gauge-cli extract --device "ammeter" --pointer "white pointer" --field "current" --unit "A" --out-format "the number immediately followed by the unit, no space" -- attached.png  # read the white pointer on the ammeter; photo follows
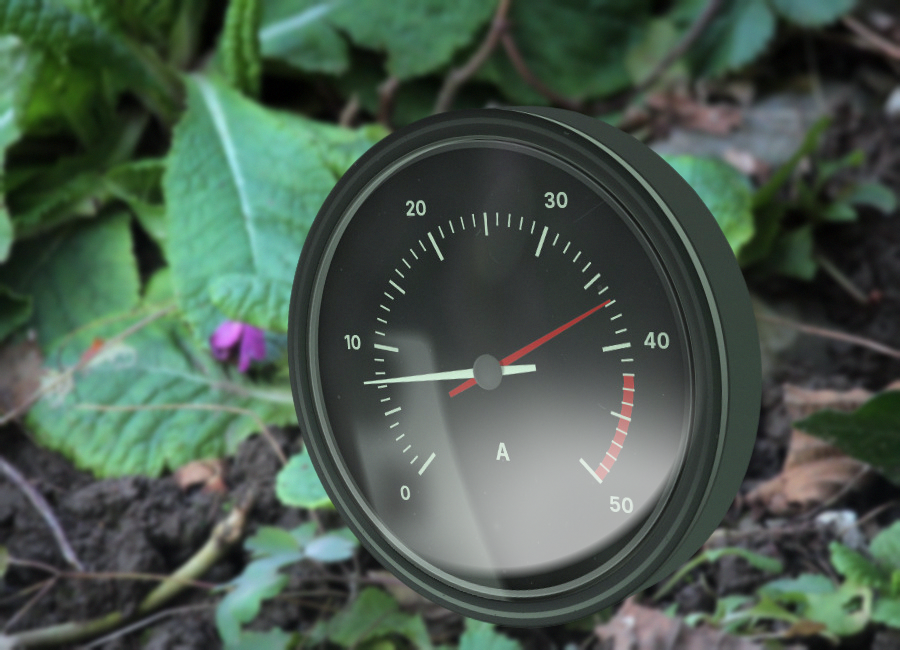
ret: 7.5A
